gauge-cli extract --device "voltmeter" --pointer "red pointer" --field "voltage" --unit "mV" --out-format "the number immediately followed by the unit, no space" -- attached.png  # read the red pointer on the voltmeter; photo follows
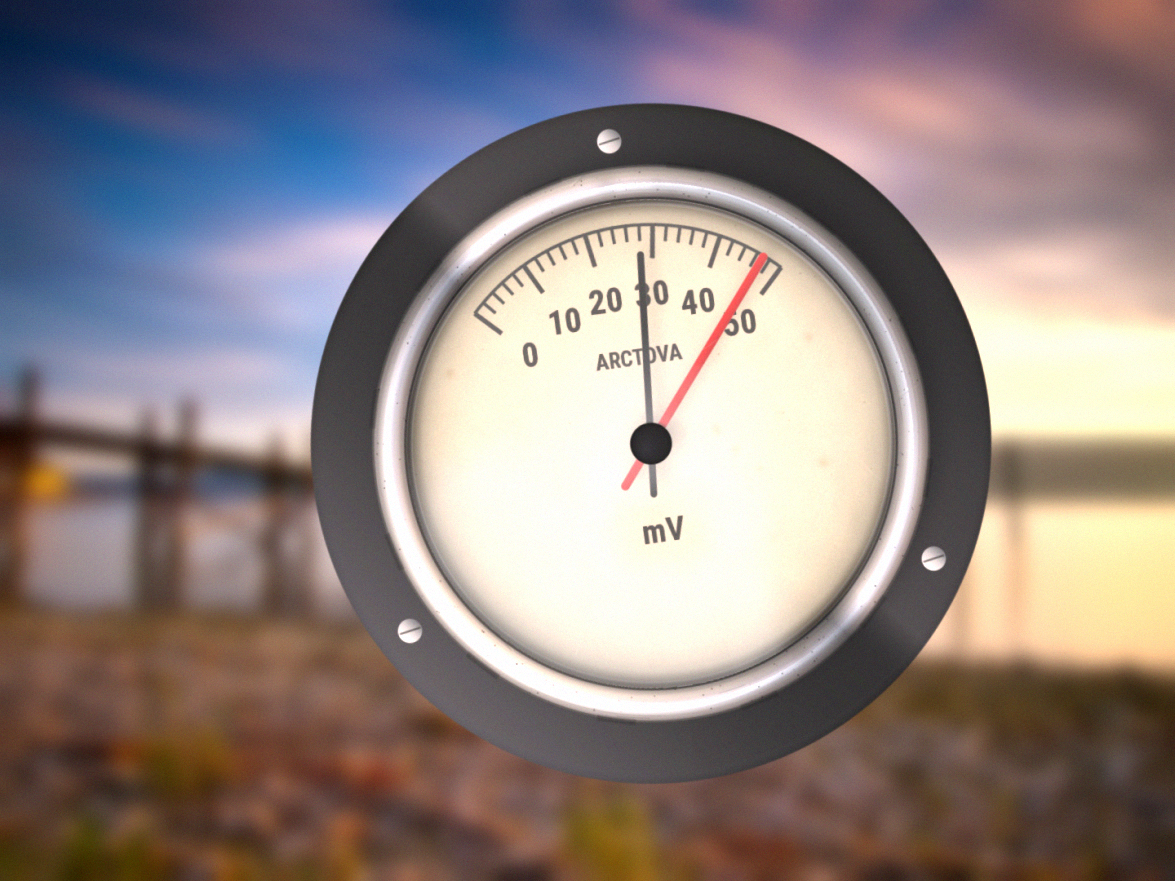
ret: 47mV
